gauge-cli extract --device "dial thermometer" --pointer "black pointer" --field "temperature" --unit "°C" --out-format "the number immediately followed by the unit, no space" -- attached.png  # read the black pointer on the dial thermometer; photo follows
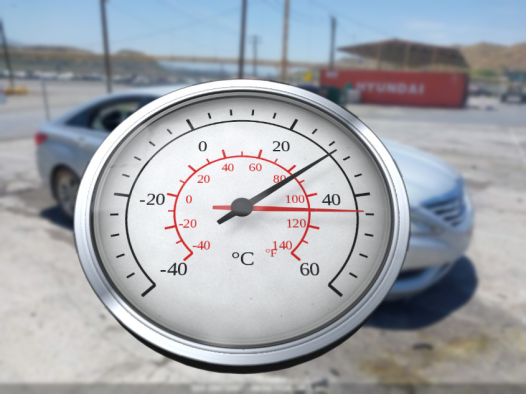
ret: 30°C
